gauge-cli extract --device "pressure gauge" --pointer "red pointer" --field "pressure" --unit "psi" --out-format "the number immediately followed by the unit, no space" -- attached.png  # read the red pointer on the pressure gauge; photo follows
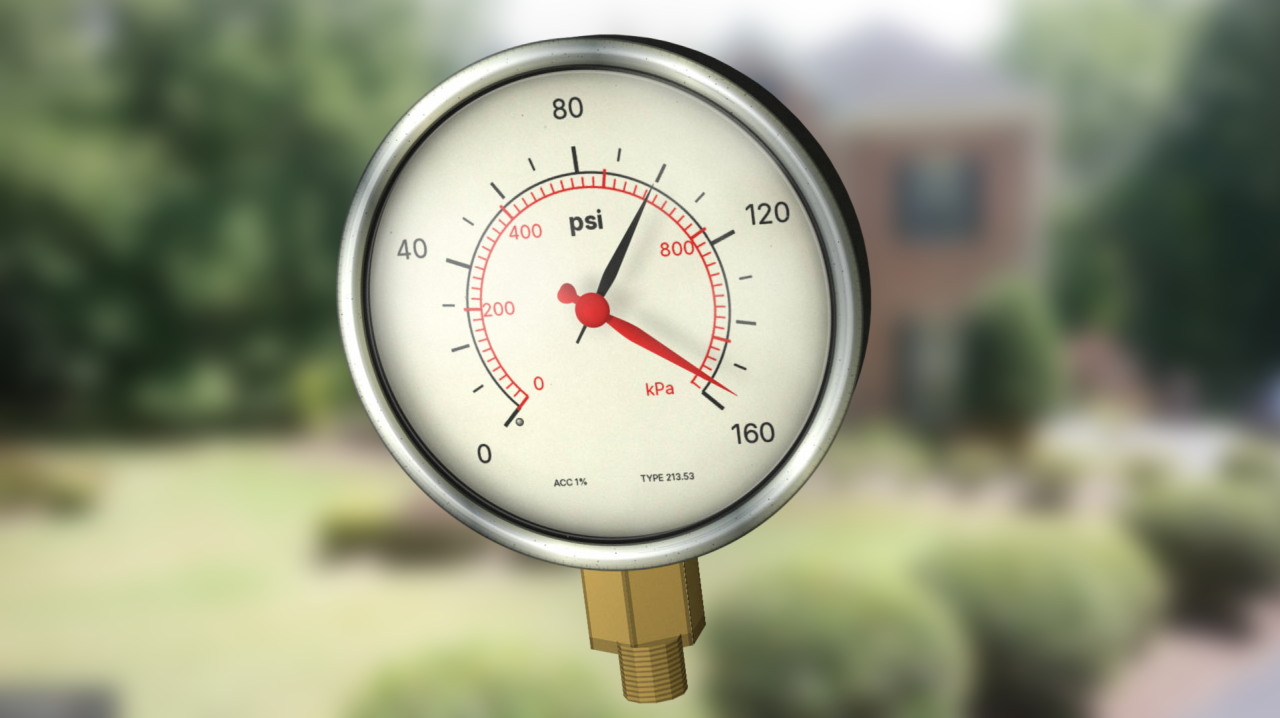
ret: 155psi
